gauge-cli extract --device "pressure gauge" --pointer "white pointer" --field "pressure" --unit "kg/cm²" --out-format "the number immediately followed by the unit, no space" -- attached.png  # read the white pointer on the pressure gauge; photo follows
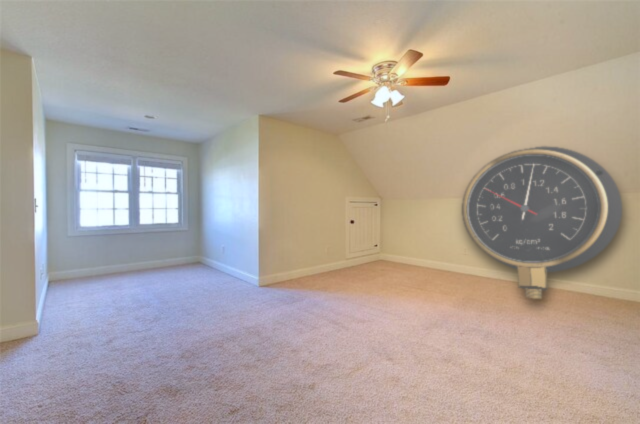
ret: 1.1kg/cm²
